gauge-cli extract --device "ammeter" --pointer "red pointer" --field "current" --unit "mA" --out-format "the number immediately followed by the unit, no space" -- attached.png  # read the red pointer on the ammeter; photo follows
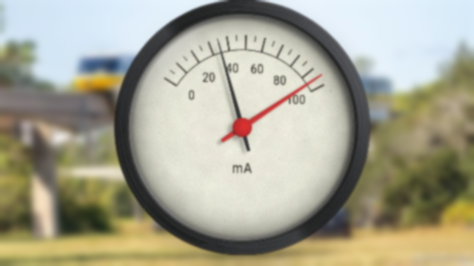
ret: 95mA
